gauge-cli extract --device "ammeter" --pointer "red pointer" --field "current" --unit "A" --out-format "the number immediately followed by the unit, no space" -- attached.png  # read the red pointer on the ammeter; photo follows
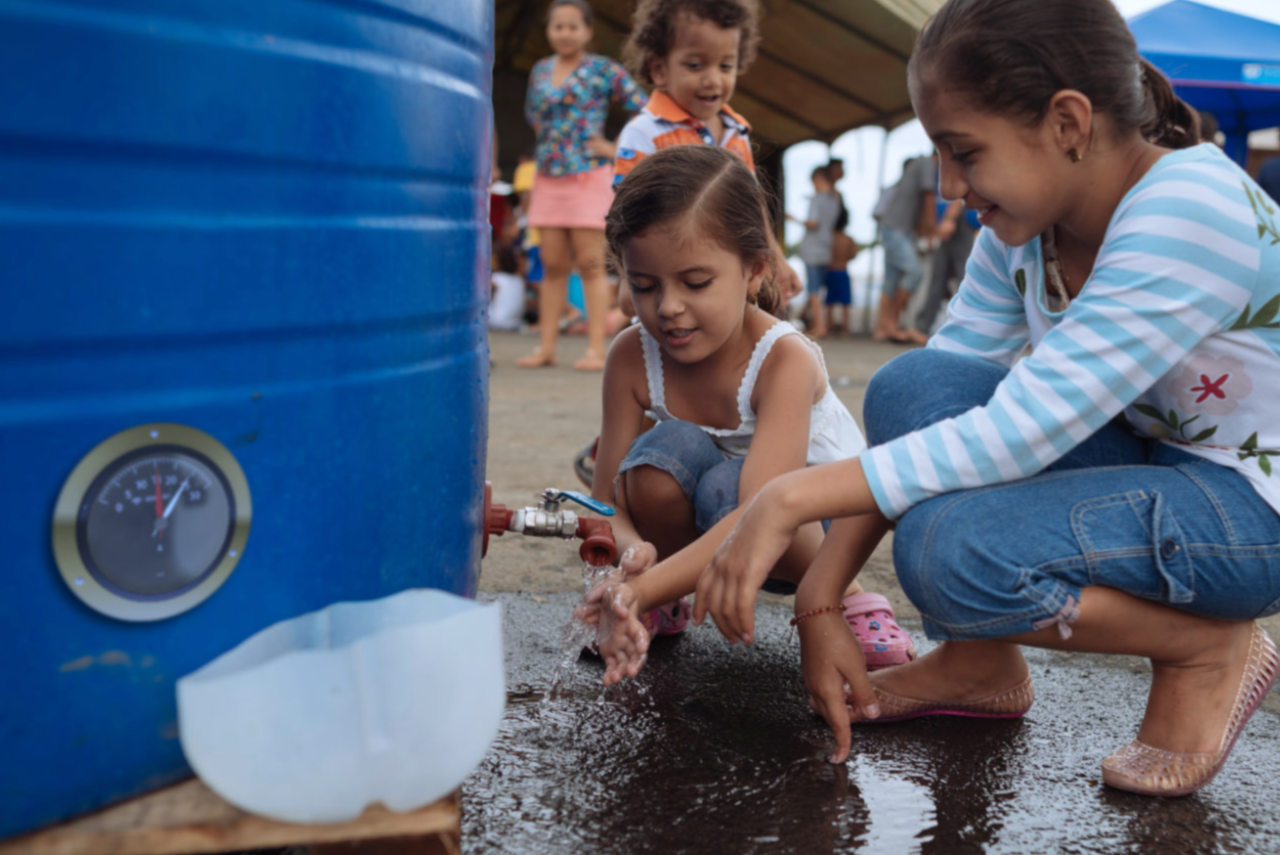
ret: 15A
